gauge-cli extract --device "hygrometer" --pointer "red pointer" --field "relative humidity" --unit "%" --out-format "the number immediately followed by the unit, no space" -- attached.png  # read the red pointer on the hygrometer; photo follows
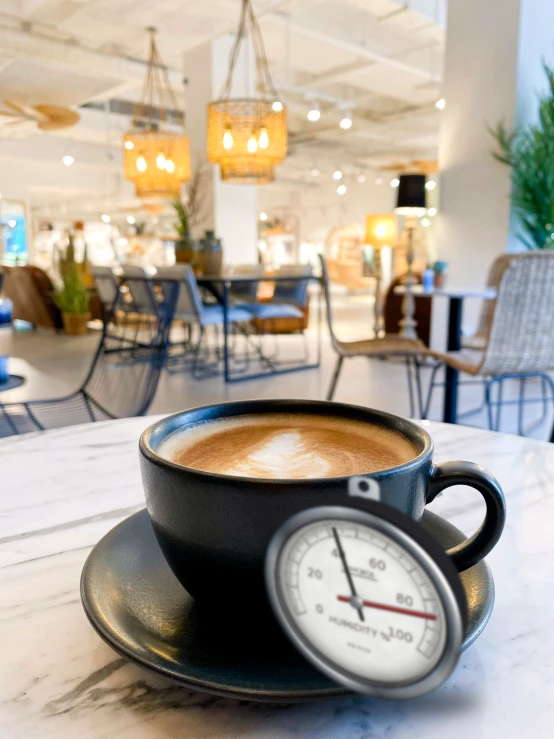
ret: 85%
